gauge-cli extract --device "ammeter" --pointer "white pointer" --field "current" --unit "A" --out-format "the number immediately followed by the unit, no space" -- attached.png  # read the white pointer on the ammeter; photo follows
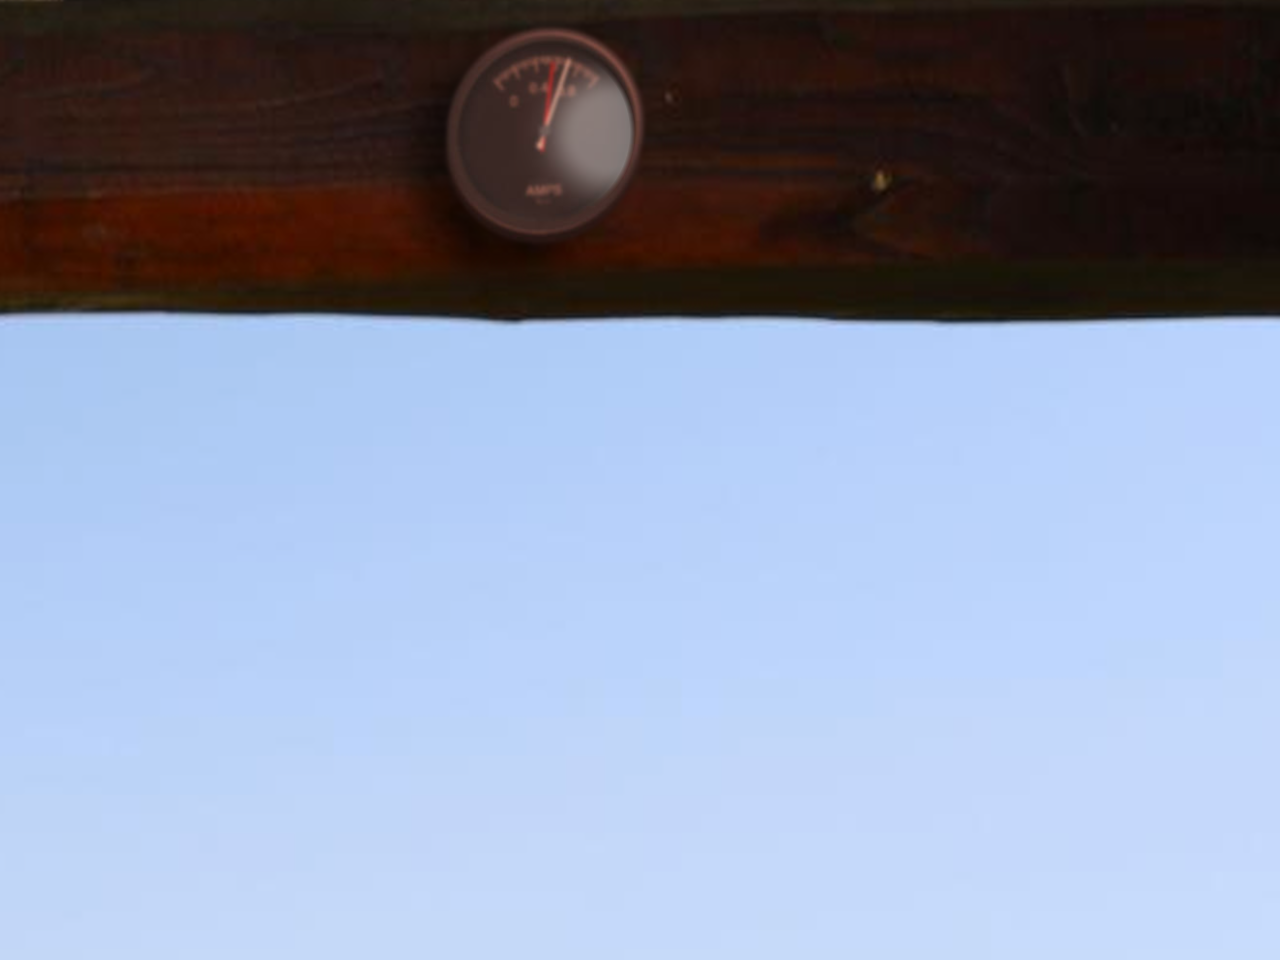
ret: 0.7A
